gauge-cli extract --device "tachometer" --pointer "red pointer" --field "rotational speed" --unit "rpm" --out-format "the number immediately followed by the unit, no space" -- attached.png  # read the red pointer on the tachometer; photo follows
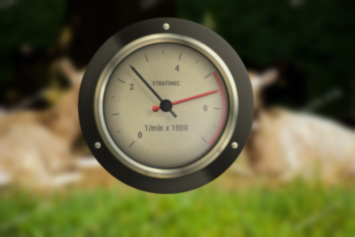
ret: 5500rpm
